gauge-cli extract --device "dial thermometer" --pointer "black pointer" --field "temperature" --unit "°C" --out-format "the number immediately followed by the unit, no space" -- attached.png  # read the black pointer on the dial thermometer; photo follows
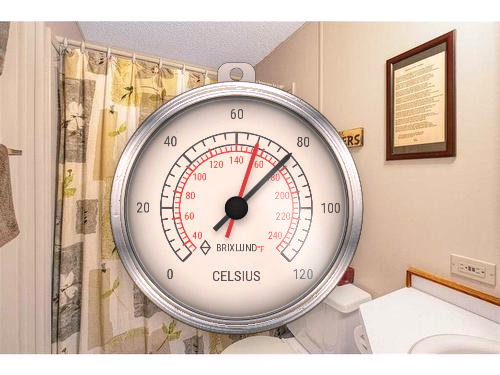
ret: 80°C
